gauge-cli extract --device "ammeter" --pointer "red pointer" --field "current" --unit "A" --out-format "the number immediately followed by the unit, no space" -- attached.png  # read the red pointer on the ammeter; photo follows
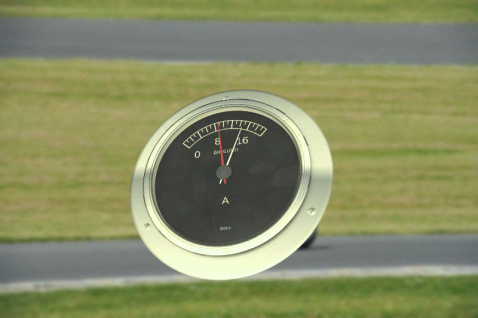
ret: 9A
